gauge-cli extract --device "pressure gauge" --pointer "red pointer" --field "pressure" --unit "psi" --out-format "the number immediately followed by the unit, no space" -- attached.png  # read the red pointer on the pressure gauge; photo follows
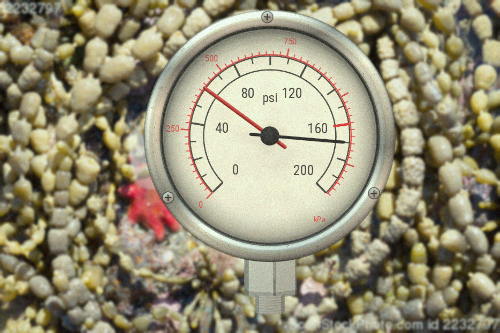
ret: 60psi
